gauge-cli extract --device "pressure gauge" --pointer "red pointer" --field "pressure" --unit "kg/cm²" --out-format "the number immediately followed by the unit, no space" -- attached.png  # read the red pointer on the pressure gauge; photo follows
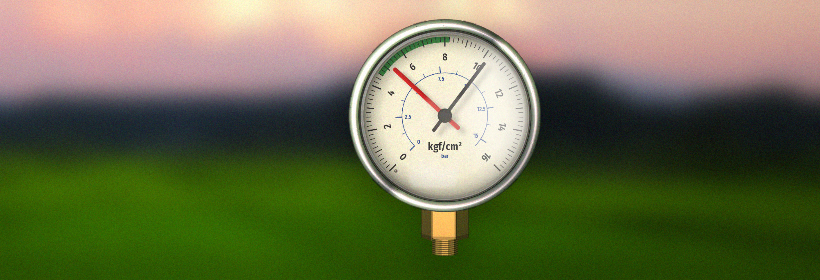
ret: 5.2kg/cm²
